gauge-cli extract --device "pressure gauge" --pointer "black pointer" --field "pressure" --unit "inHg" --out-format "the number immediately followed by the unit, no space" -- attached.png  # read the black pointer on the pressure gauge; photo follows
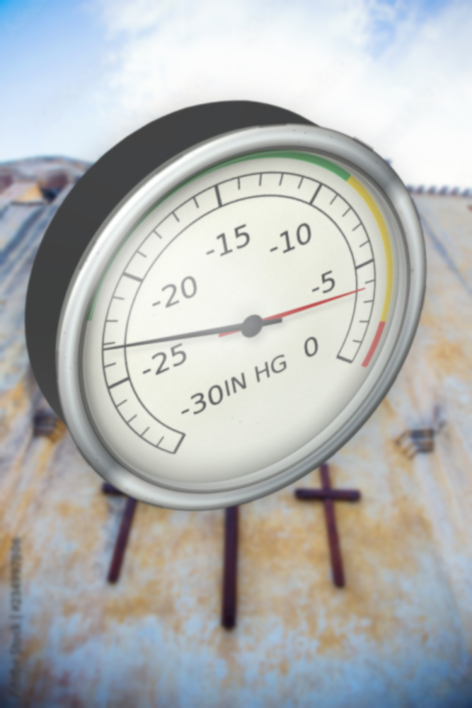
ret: -23inHg
